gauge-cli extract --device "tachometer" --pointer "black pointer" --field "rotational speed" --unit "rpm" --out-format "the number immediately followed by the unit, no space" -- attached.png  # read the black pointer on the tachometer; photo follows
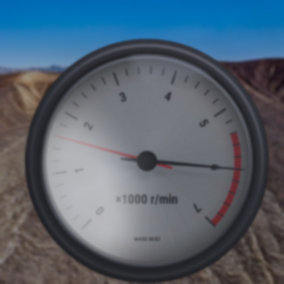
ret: 6000rpm
